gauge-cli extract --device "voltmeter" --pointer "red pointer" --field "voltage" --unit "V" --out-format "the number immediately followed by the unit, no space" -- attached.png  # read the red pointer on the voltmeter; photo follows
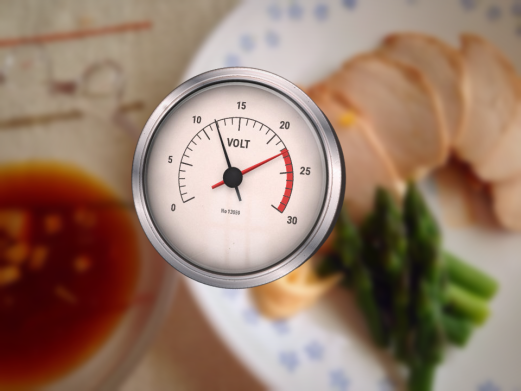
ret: 22.5V
